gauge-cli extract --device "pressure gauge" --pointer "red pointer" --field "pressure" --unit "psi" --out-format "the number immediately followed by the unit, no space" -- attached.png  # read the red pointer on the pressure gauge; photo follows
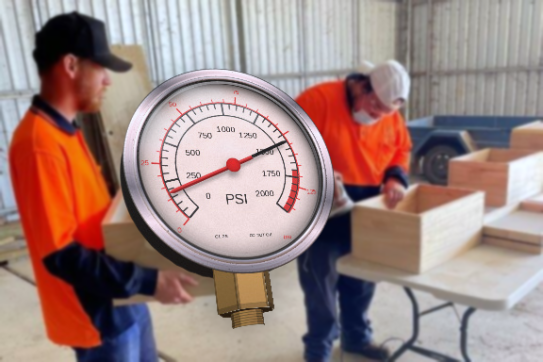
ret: 175psi
